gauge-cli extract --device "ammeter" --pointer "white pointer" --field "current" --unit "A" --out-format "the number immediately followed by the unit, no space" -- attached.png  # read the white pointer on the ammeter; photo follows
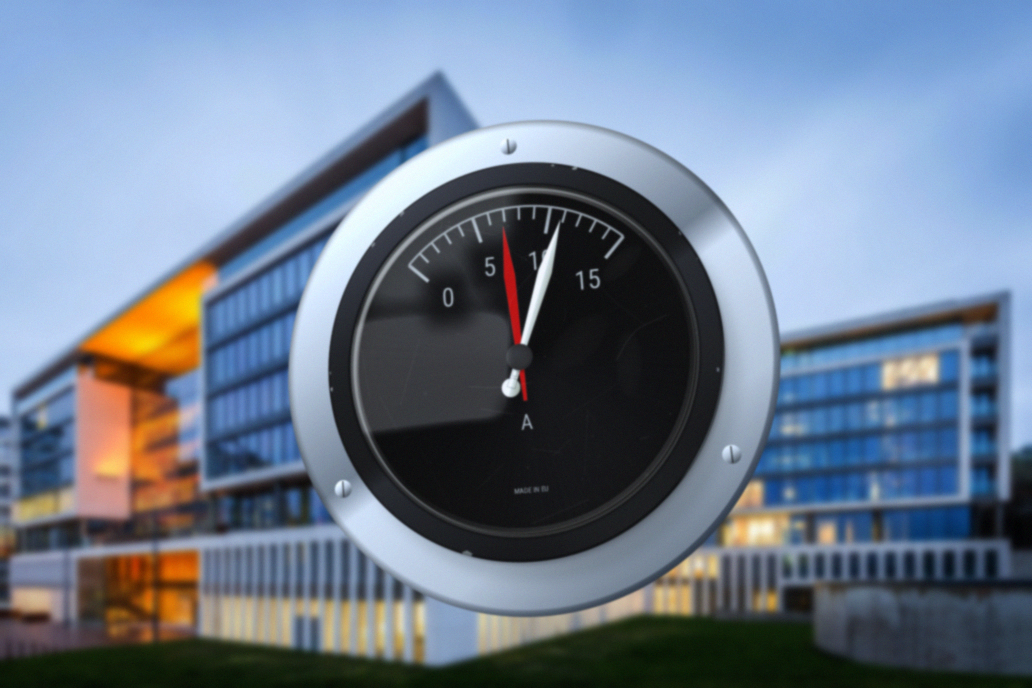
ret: 11A
